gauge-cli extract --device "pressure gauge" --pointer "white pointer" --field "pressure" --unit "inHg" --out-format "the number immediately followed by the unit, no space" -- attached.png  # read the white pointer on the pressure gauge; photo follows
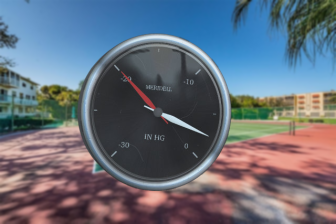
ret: -2.5inHg
